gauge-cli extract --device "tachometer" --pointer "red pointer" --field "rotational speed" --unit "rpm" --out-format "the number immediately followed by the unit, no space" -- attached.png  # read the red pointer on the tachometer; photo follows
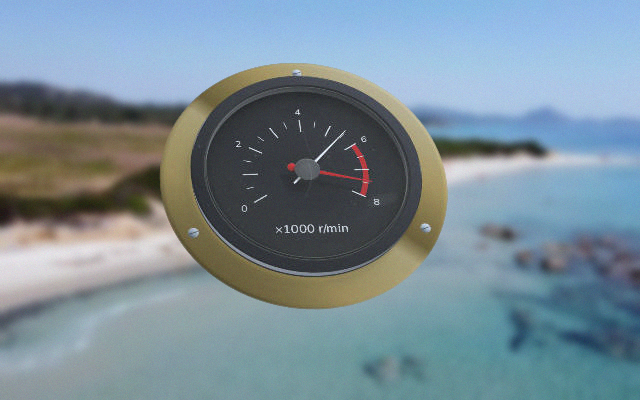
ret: 7500rpm
